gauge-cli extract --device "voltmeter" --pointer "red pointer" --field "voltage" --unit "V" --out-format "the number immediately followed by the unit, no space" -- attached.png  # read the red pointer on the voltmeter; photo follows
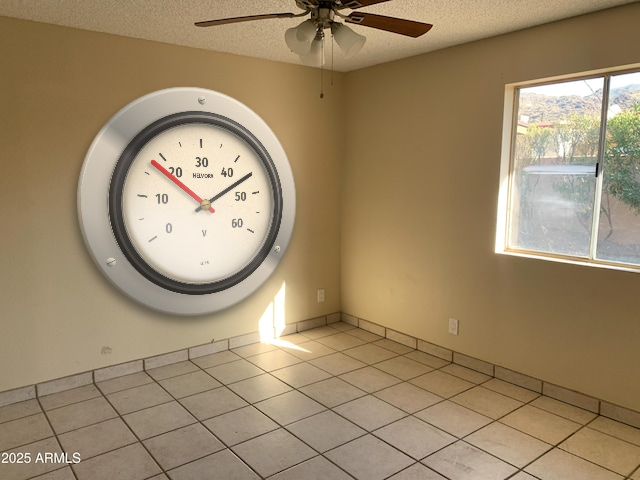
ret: 17.5V
